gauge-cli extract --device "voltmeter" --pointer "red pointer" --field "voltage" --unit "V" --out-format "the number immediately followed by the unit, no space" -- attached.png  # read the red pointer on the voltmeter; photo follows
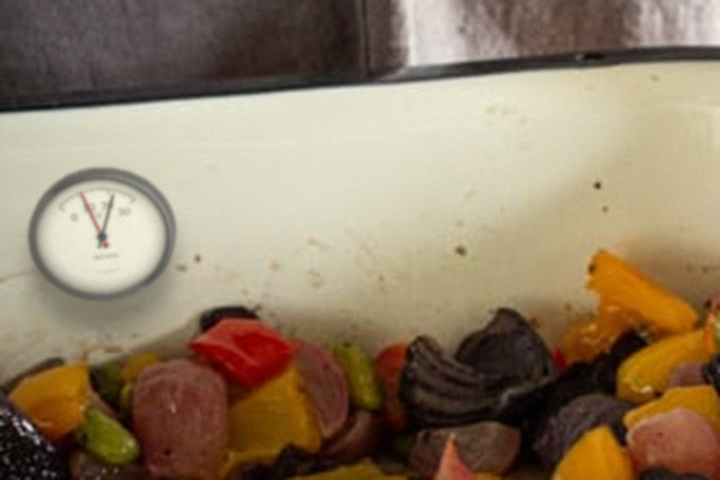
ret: 10V
